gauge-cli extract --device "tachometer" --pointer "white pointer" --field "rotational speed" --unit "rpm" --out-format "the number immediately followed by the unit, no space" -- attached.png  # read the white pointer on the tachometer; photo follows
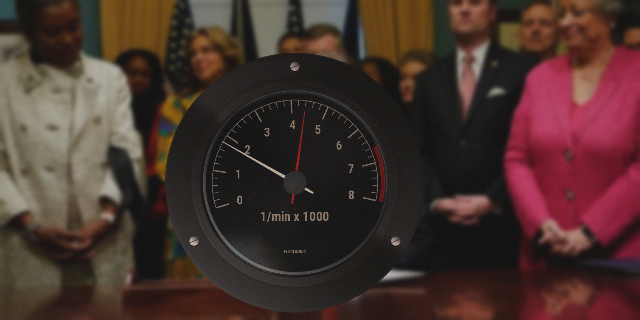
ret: 1800rpm
